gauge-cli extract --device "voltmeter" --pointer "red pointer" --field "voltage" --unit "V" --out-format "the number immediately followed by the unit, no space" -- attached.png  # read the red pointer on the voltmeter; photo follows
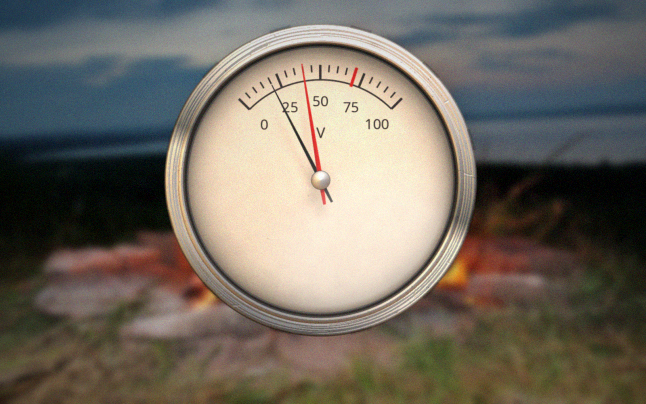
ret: 40V
